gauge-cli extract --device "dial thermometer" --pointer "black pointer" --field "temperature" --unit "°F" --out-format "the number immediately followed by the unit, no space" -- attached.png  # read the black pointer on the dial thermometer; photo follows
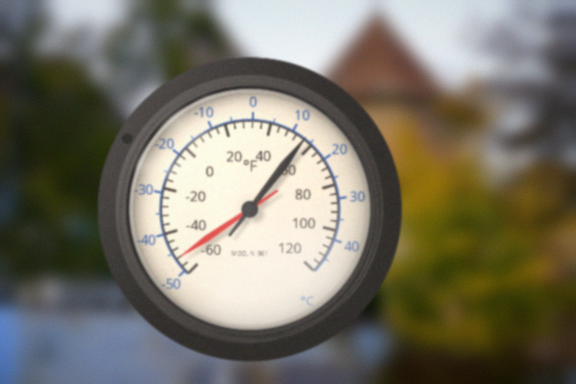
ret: 56°F
